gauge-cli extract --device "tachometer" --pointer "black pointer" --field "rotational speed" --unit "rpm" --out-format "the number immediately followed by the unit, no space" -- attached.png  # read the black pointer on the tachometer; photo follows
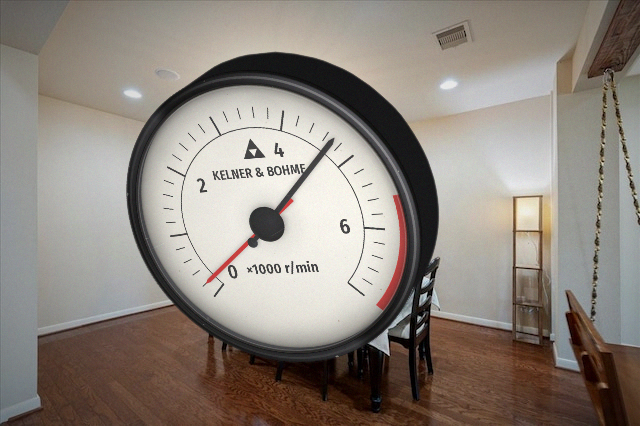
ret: 4700rpm
